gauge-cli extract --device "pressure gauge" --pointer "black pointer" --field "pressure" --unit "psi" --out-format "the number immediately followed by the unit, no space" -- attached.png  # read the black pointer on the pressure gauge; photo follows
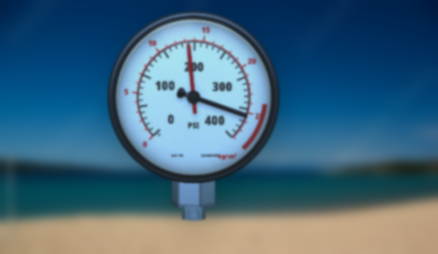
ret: 360psi
